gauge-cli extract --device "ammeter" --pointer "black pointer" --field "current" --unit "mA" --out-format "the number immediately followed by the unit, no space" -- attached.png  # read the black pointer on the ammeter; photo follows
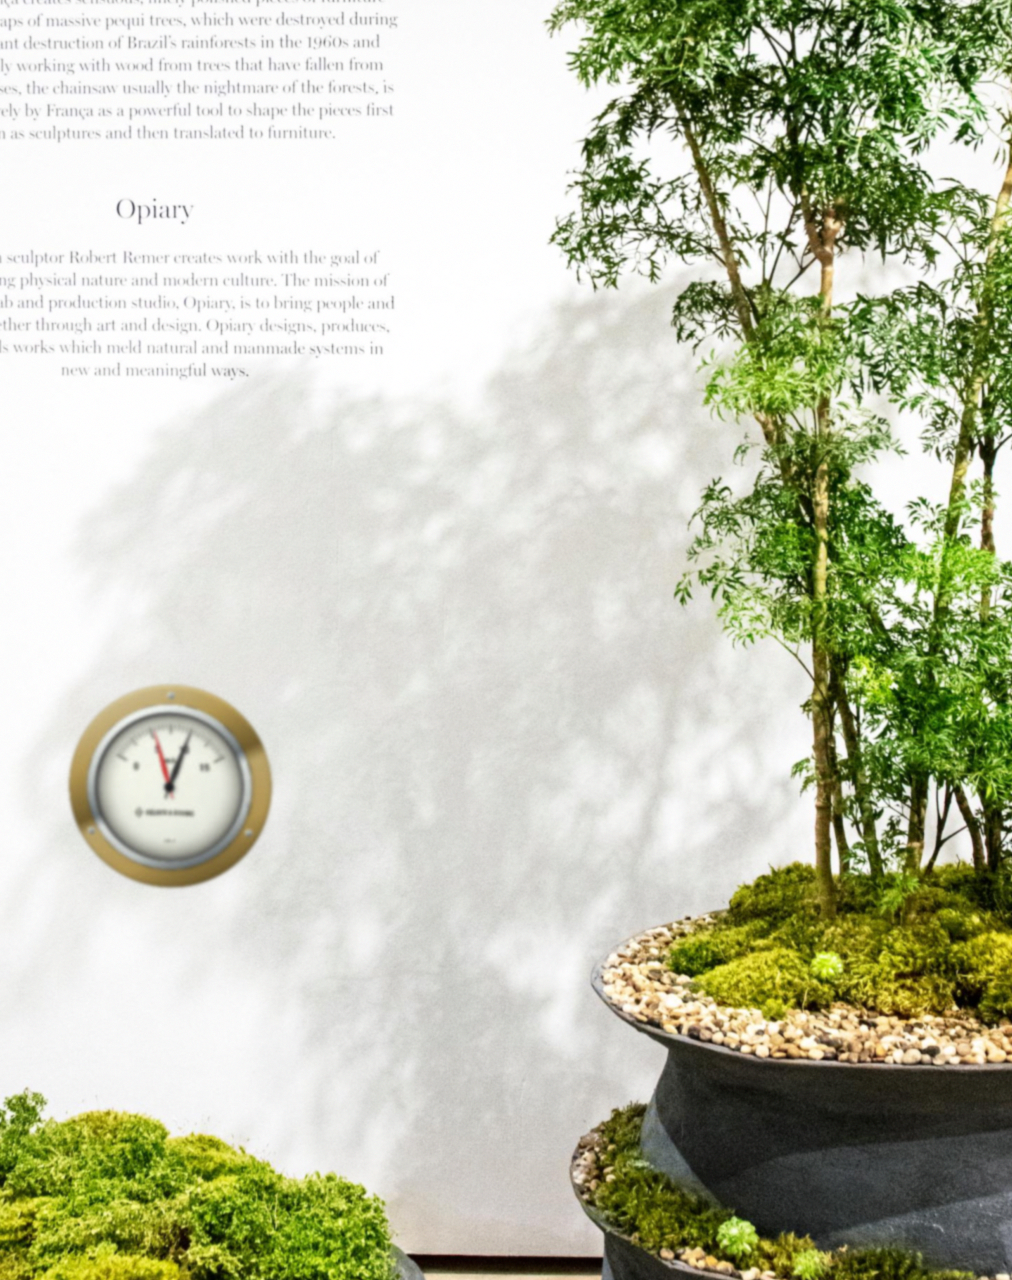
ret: 10mA
